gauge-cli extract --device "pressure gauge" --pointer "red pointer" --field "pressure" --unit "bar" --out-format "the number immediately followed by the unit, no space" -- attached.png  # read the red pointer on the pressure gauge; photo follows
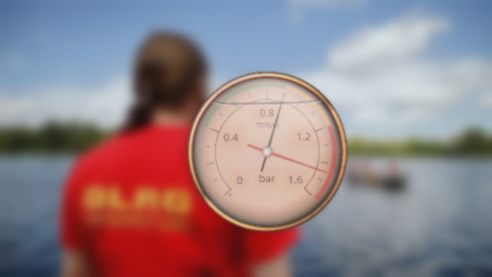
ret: 1.45bar
